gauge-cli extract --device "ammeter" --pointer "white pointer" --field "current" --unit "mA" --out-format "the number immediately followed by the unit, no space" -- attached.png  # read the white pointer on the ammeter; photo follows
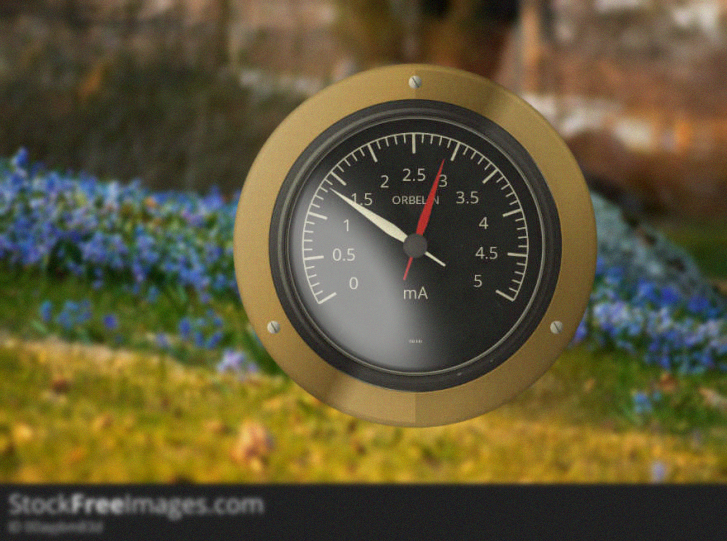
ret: 1.35mA
